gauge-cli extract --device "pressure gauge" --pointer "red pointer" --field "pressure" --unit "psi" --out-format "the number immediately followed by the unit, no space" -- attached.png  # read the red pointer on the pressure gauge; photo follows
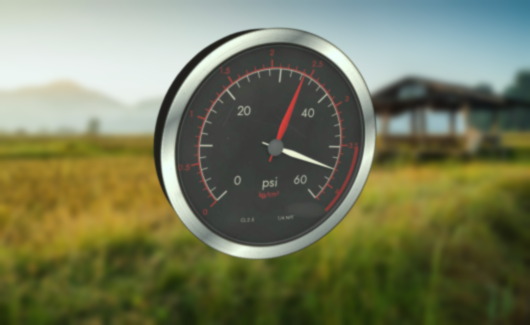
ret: 34psi
